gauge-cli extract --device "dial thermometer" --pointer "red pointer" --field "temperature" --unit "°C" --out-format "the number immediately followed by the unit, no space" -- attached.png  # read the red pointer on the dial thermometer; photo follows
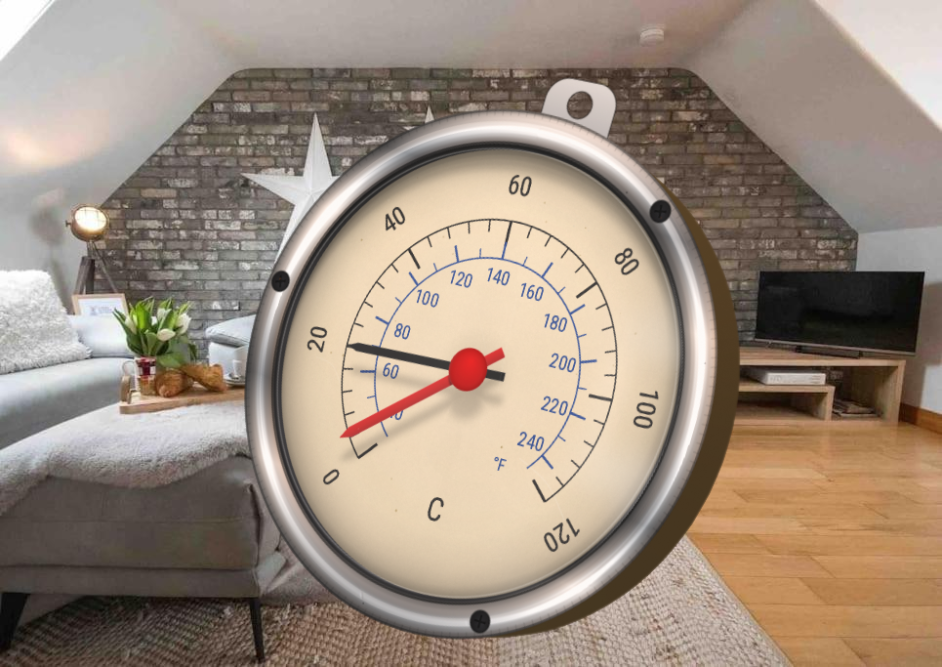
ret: 4°C
